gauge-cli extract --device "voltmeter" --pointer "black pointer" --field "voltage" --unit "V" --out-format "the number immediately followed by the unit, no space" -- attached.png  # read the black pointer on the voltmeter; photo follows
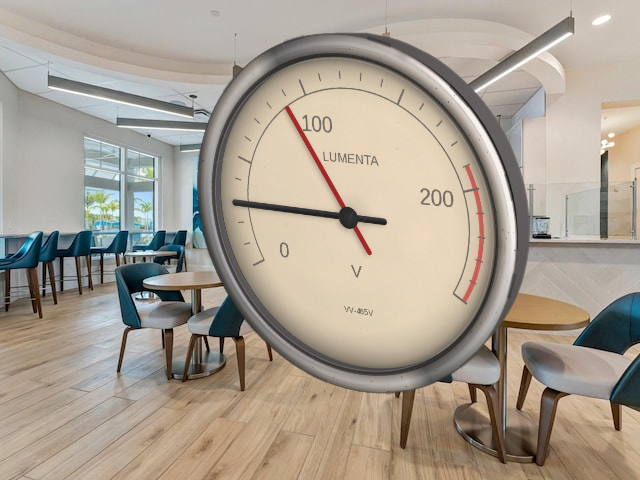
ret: 30V
